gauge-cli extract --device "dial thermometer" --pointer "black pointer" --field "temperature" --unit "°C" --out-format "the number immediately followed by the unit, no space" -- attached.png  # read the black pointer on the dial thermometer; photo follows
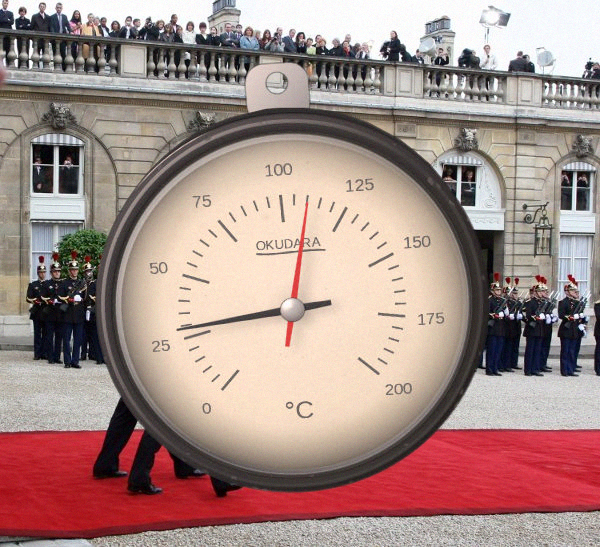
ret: 30°C
